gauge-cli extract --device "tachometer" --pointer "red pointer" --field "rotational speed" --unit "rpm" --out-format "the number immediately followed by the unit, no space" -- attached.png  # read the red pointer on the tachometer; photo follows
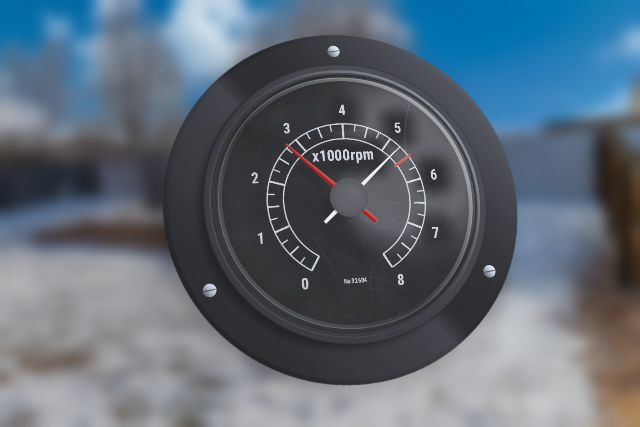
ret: 2750rpm
